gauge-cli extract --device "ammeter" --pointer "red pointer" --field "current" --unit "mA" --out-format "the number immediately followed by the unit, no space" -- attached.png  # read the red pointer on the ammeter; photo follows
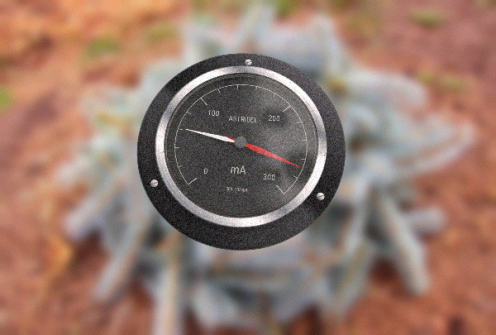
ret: 270mA
